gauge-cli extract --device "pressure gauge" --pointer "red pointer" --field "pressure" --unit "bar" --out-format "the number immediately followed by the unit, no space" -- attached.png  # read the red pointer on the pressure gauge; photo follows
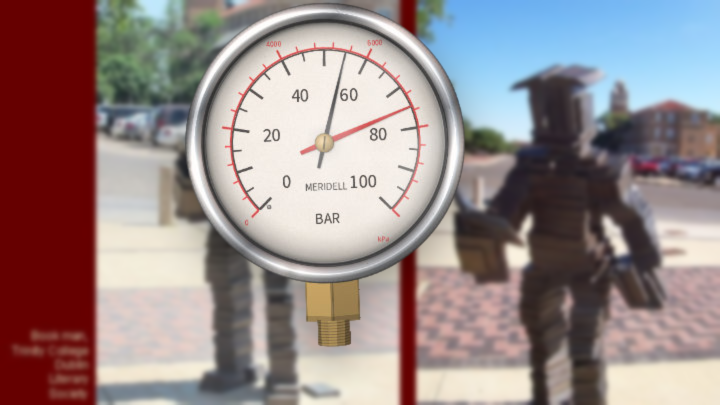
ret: 75bar
